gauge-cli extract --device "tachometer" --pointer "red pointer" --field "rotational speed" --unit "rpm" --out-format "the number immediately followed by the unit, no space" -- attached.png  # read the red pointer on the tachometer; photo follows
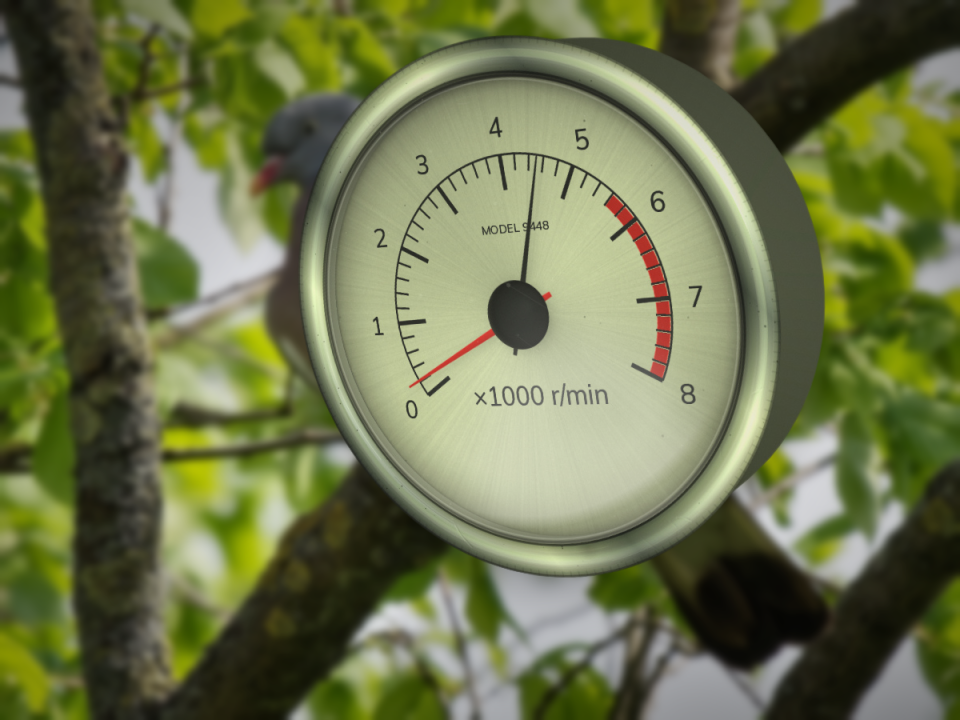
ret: 200rpm
